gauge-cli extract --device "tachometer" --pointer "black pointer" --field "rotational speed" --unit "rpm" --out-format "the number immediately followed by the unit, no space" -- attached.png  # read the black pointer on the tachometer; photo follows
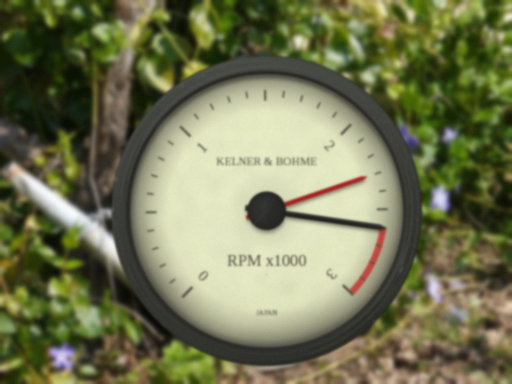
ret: 2600rpm
